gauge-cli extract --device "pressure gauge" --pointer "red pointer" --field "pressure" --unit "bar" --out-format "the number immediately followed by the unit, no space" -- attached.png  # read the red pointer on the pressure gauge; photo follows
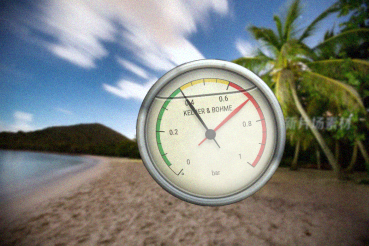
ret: 0.7bar
